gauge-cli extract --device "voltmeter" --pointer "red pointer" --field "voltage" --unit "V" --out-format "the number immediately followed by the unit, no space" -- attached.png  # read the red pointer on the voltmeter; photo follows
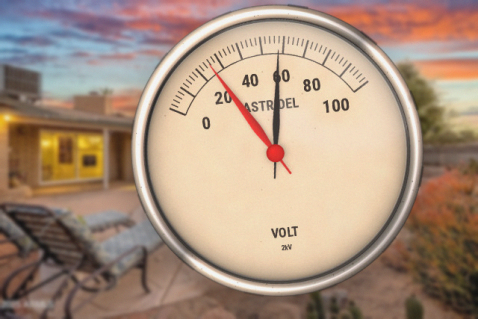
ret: 26V
